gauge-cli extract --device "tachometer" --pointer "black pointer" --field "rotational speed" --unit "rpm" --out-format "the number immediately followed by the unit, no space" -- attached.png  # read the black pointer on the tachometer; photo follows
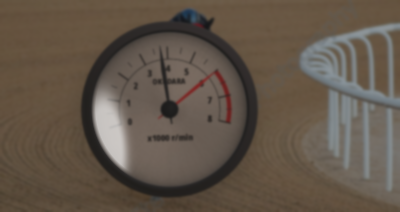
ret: 3750rpm
